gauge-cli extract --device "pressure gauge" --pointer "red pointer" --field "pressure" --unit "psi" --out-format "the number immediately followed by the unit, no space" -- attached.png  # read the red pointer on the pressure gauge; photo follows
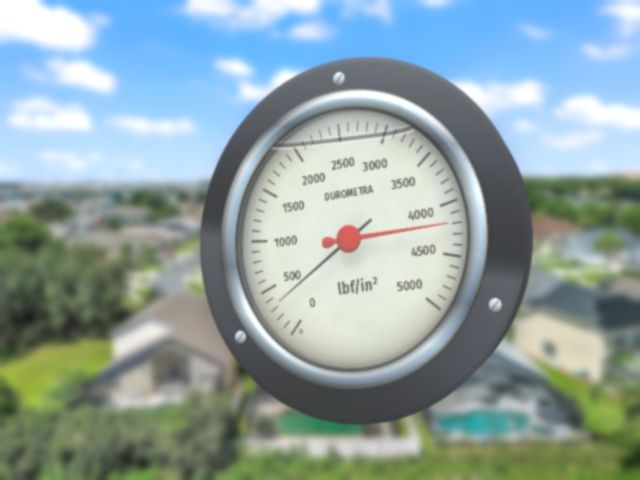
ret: 4200psi
